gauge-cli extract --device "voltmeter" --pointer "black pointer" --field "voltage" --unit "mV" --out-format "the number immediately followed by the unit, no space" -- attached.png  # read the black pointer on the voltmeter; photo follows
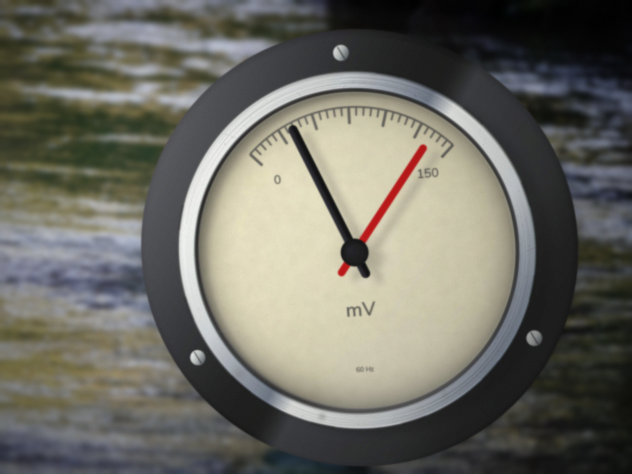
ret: 35mV
